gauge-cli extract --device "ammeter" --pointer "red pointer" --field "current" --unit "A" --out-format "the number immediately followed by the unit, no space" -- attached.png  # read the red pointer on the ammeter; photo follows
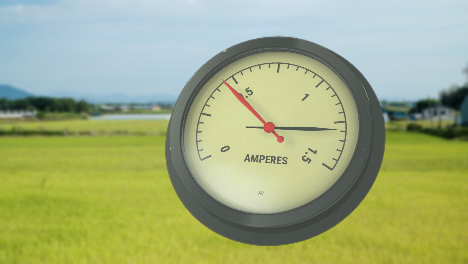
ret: 0.45A
